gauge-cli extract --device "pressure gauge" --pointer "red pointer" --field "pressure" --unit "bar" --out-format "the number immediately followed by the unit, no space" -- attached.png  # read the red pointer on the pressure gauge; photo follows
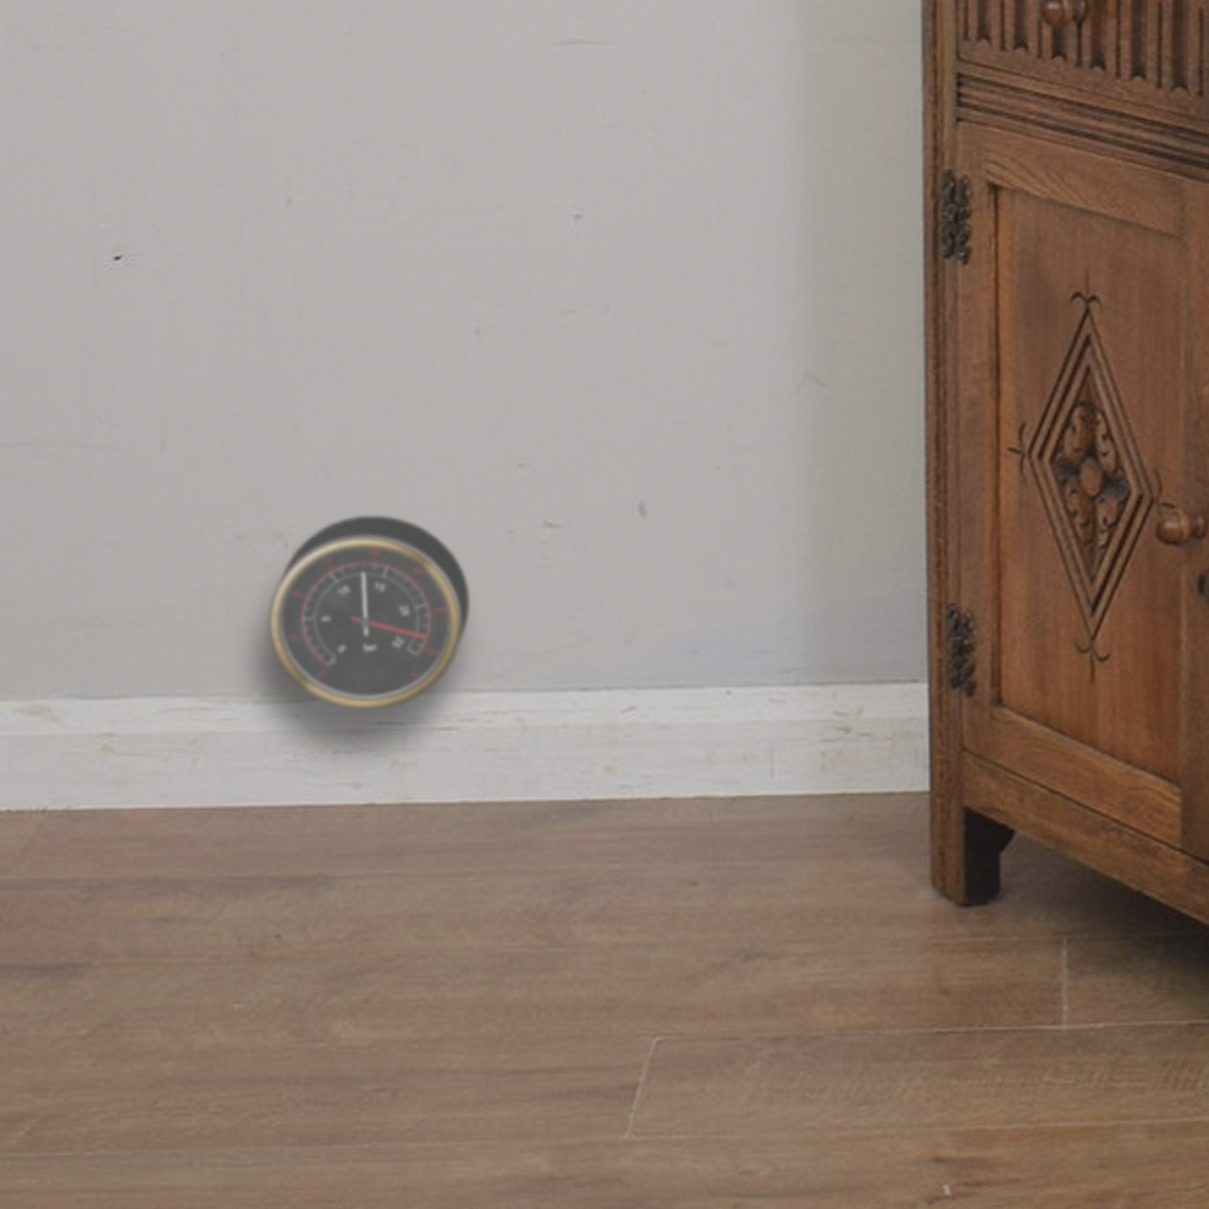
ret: 23bar
